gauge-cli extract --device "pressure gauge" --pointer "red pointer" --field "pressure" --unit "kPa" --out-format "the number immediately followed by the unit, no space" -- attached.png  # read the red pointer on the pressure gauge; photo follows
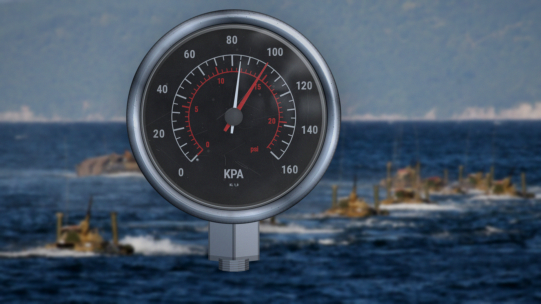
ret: 100kPa
